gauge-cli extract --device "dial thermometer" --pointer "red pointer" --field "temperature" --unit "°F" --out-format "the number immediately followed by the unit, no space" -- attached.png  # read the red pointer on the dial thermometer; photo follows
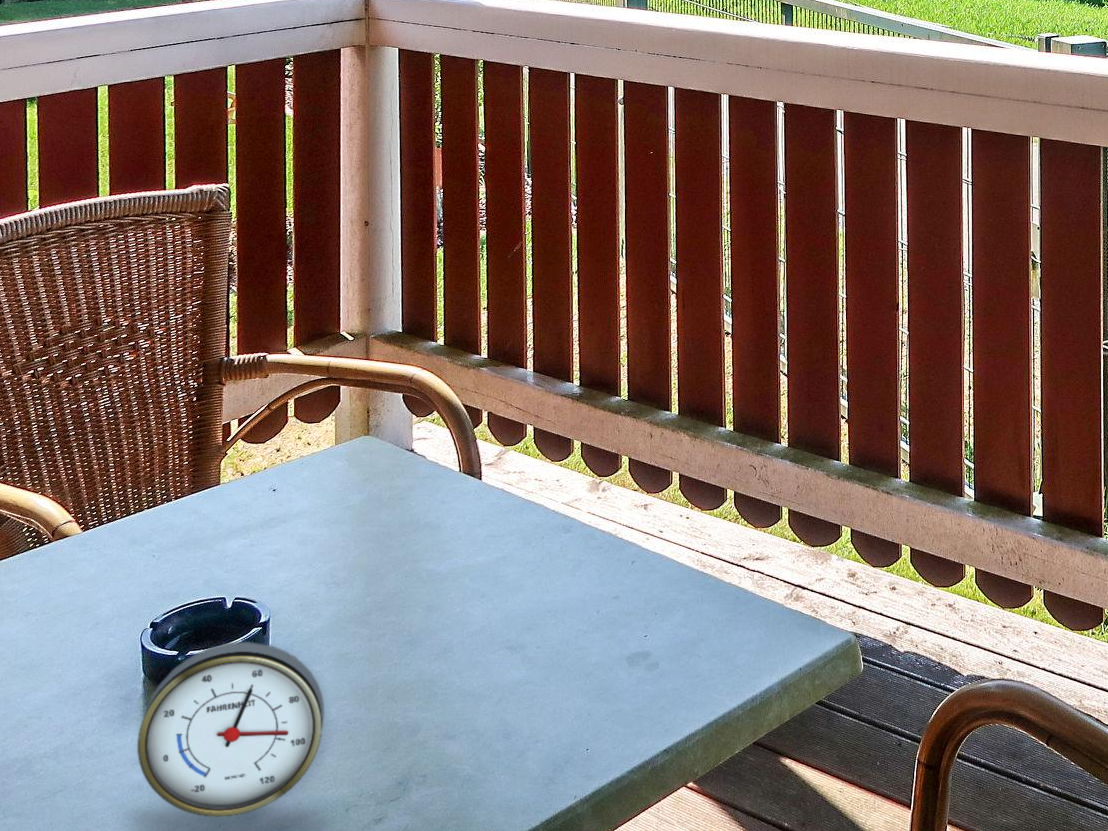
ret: 95°F
